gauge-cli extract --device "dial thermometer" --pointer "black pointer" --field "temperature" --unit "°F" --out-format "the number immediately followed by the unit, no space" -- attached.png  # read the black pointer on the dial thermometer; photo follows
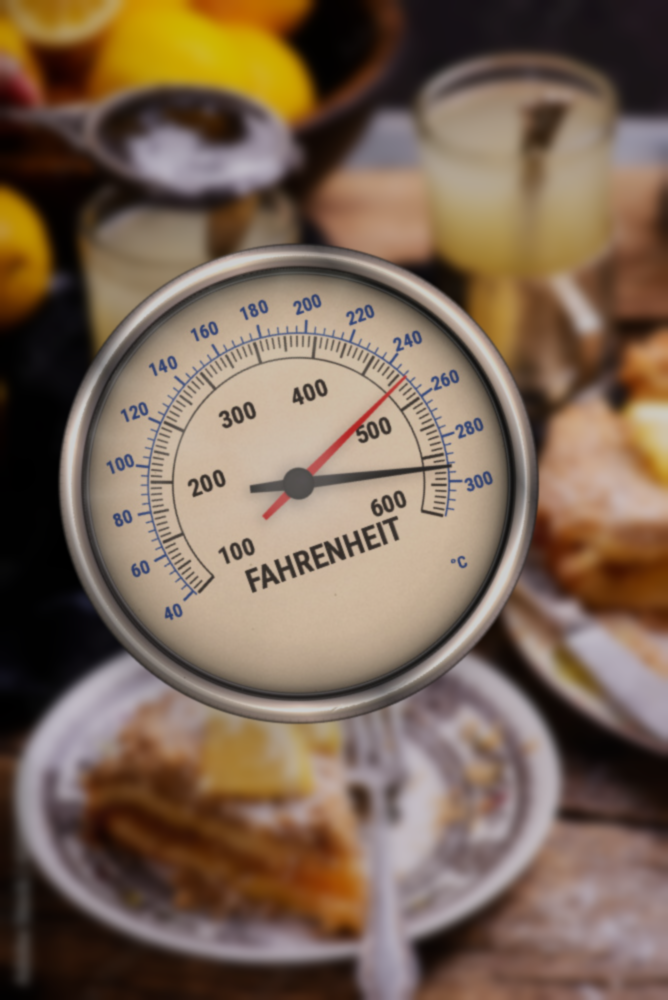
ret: 560°F
